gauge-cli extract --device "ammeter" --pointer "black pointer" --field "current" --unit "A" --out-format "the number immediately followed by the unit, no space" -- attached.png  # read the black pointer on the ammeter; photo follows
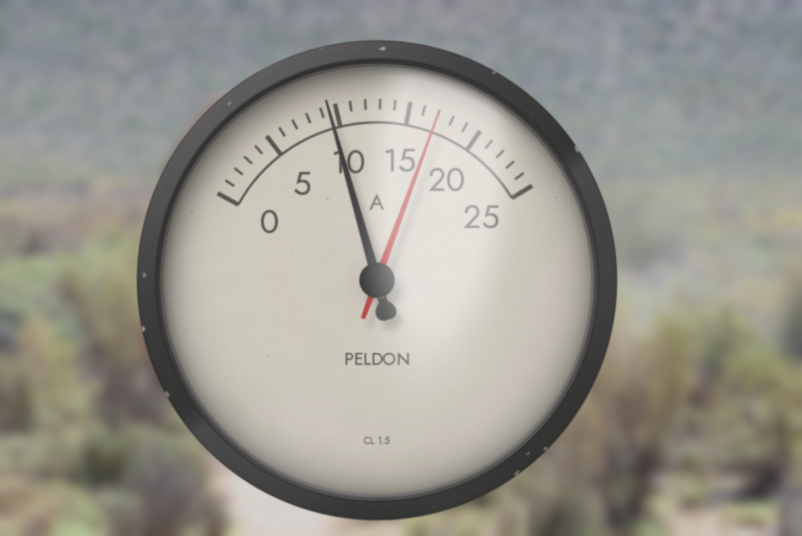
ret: 9.5A
